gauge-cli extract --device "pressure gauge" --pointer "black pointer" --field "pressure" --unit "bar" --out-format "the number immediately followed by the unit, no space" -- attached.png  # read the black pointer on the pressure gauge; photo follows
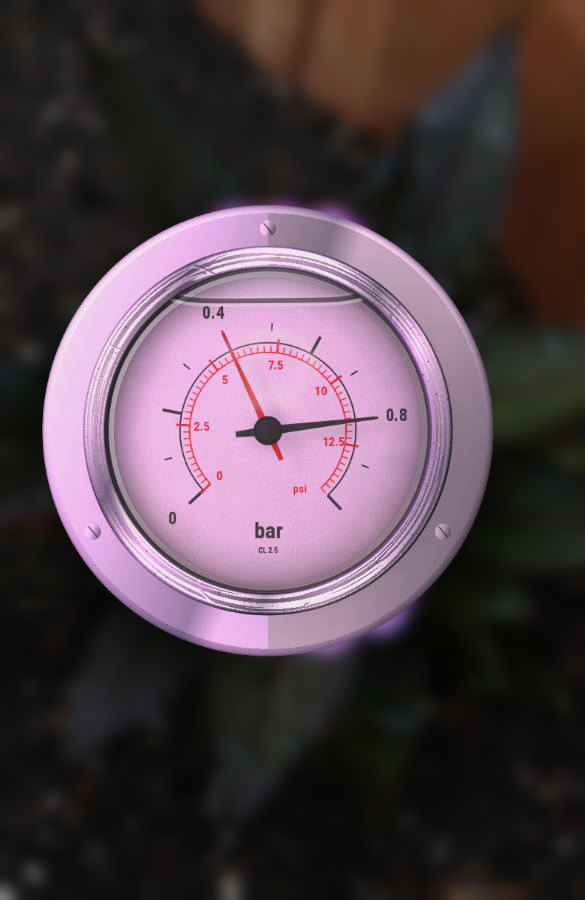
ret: 0.8bar
